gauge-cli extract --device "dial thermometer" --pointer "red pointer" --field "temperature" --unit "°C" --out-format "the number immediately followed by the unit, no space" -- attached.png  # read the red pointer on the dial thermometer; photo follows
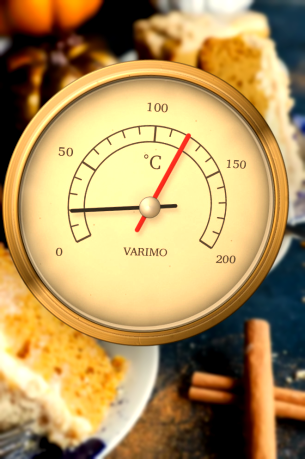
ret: 120°C
